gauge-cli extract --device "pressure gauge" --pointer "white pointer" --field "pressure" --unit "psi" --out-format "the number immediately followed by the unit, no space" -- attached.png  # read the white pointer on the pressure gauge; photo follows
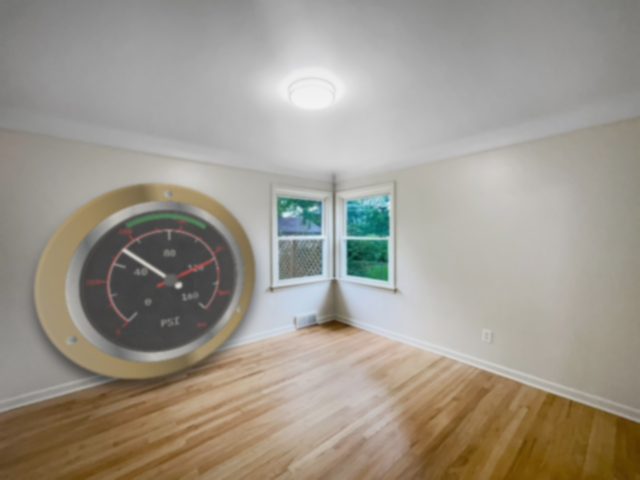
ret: 50psi
